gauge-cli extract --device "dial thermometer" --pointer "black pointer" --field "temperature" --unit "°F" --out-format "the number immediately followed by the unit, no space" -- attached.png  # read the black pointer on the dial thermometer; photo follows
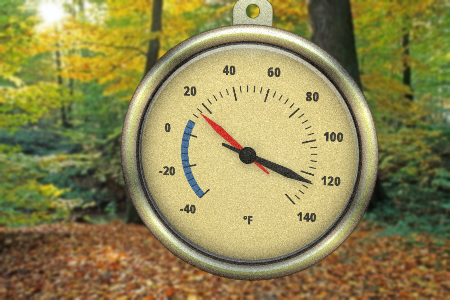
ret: 124°F
